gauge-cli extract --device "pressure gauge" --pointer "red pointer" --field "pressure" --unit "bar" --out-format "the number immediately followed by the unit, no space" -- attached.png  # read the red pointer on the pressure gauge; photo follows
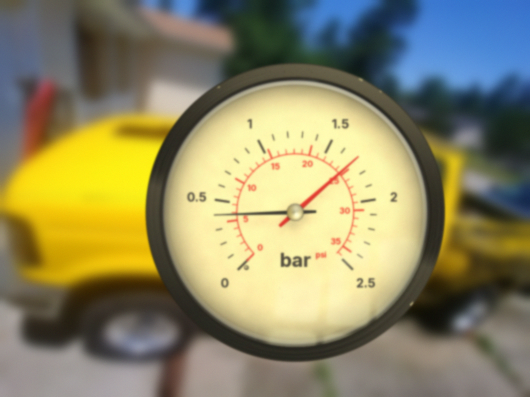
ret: 1.7bar
